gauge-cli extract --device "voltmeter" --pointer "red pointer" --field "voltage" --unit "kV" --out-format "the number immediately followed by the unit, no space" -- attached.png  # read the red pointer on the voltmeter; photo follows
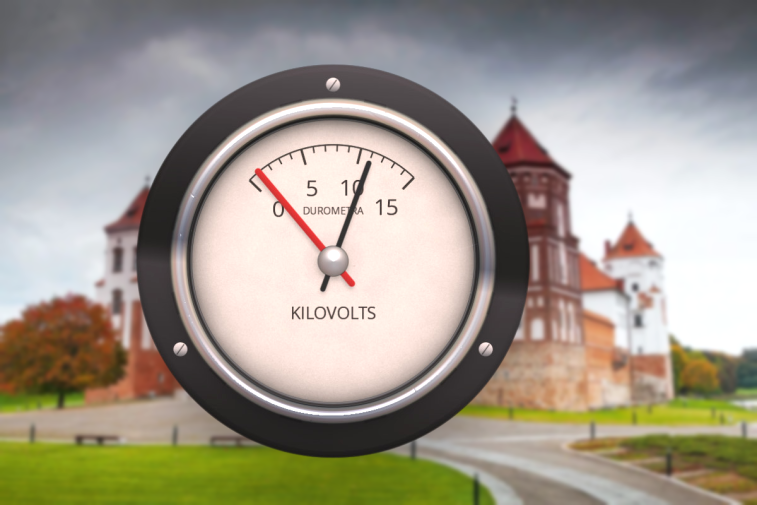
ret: 1kV
